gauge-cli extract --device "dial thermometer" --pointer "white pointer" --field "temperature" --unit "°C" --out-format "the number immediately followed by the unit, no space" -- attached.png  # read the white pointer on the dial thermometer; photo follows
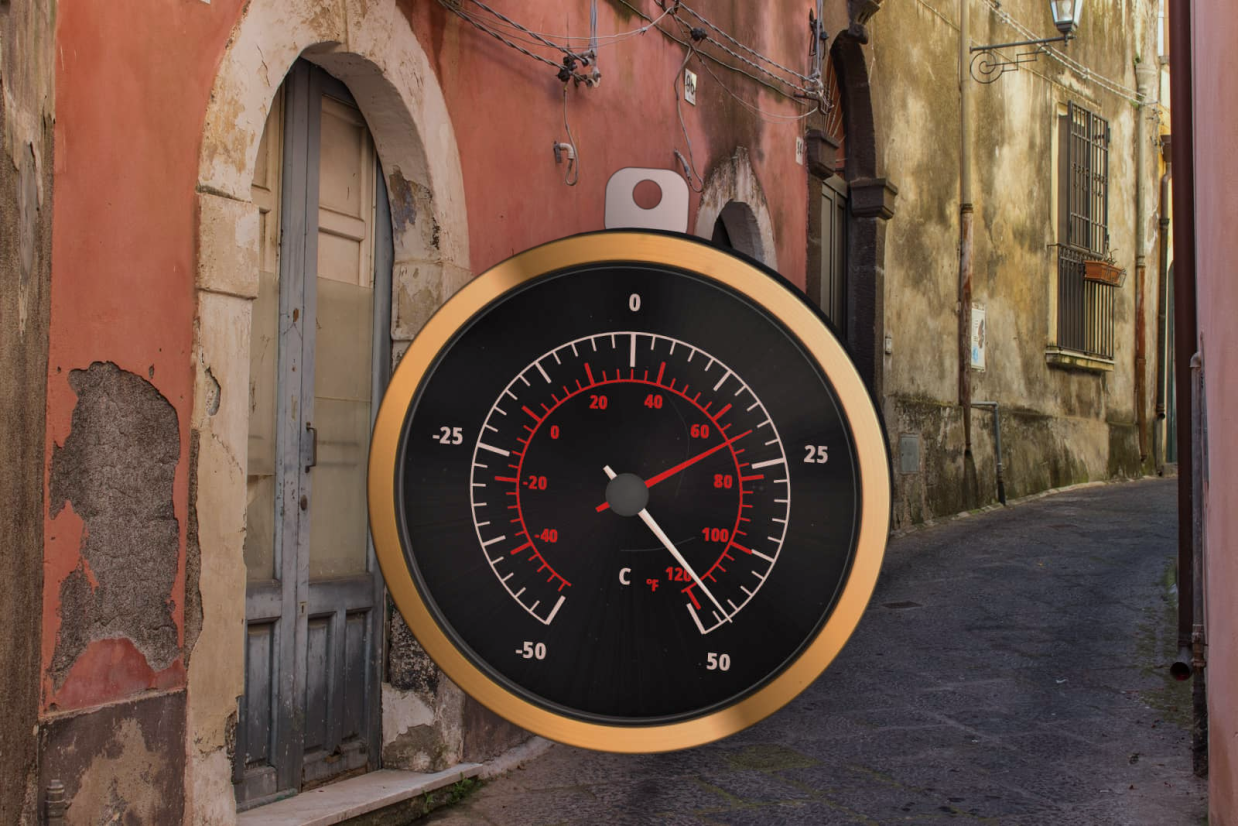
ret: 46.25°C
